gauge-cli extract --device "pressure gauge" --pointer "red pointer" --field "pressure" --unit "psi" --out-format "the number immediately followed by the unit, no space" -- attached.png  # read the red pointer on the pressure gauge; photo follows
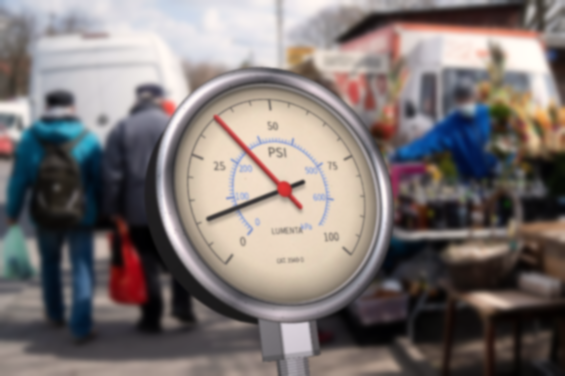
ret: 35psi
